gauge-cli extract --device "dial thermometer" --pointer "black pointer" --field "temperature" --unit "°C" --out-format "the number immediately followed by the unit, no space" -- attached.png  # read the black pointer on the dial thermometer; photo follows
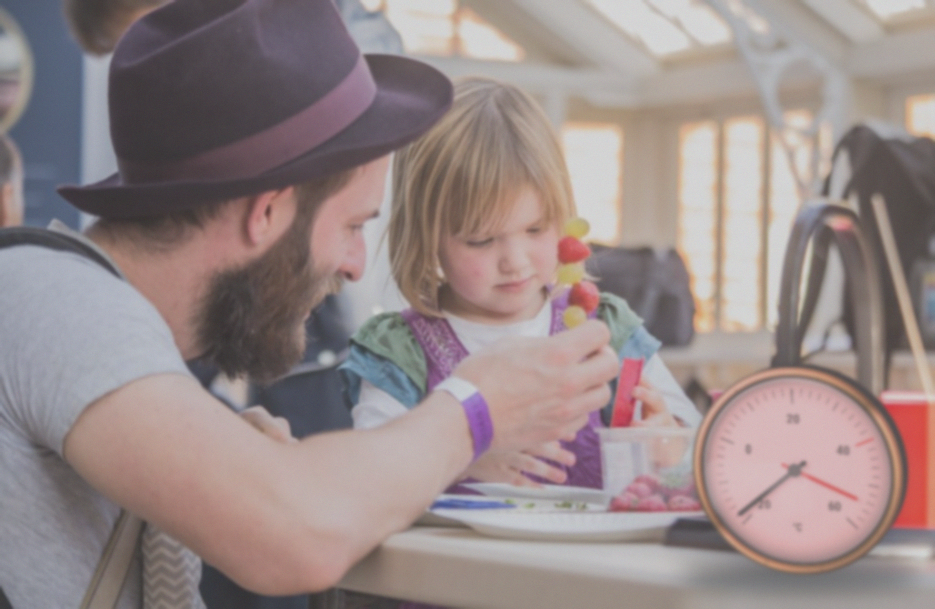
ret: -18°C
